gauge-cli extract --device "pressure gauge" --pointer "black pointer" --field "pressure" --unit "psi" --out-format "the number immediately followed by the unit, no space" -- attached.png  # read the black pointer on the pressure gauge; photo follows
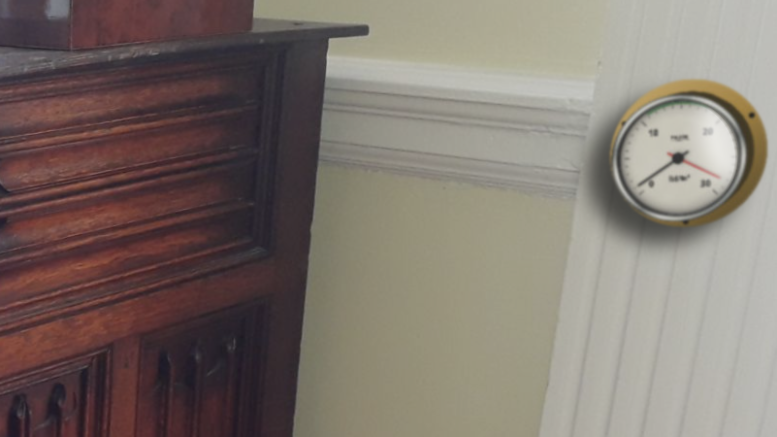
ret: 1psi
